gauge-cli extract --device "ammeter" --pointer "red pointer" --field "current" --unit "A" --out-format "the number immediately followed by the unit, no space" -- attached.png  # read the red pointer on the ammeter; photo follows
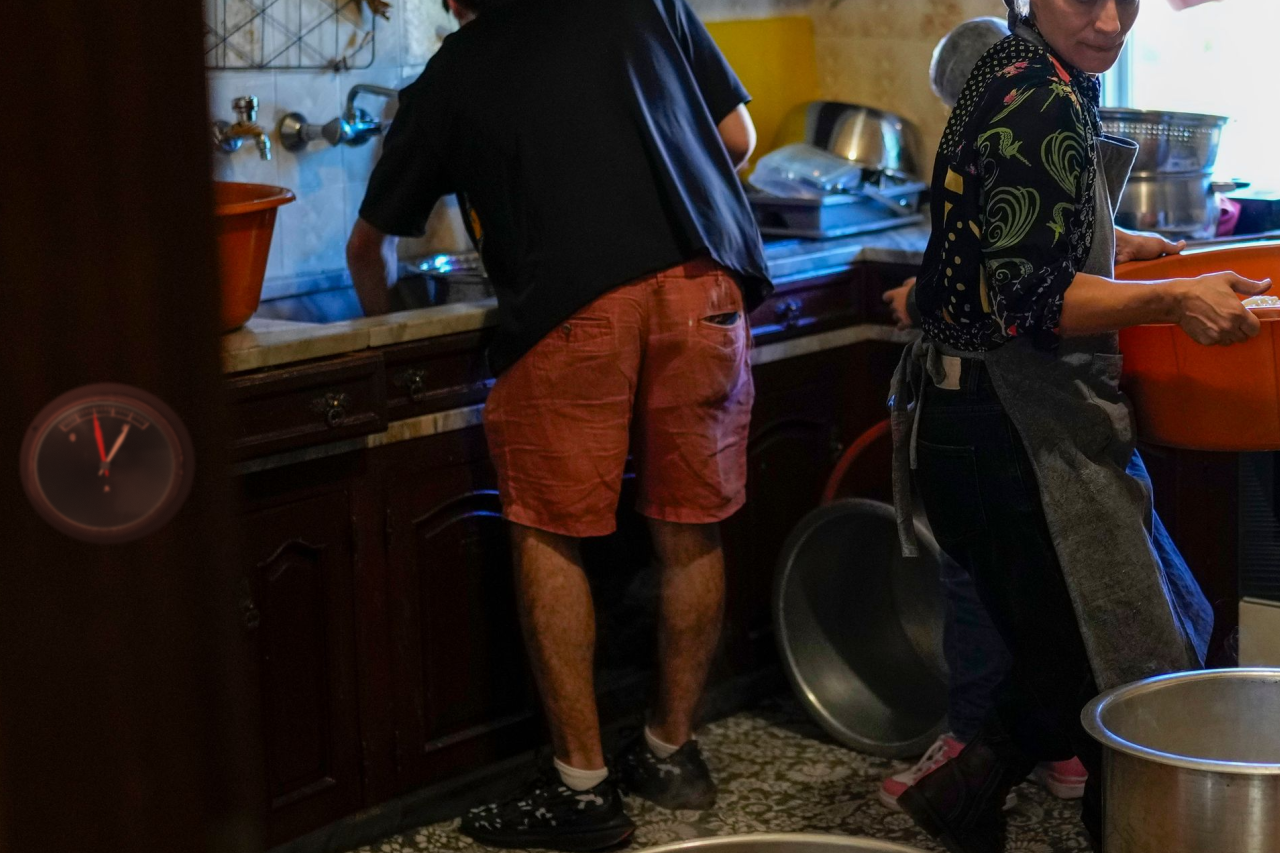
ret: 2A
